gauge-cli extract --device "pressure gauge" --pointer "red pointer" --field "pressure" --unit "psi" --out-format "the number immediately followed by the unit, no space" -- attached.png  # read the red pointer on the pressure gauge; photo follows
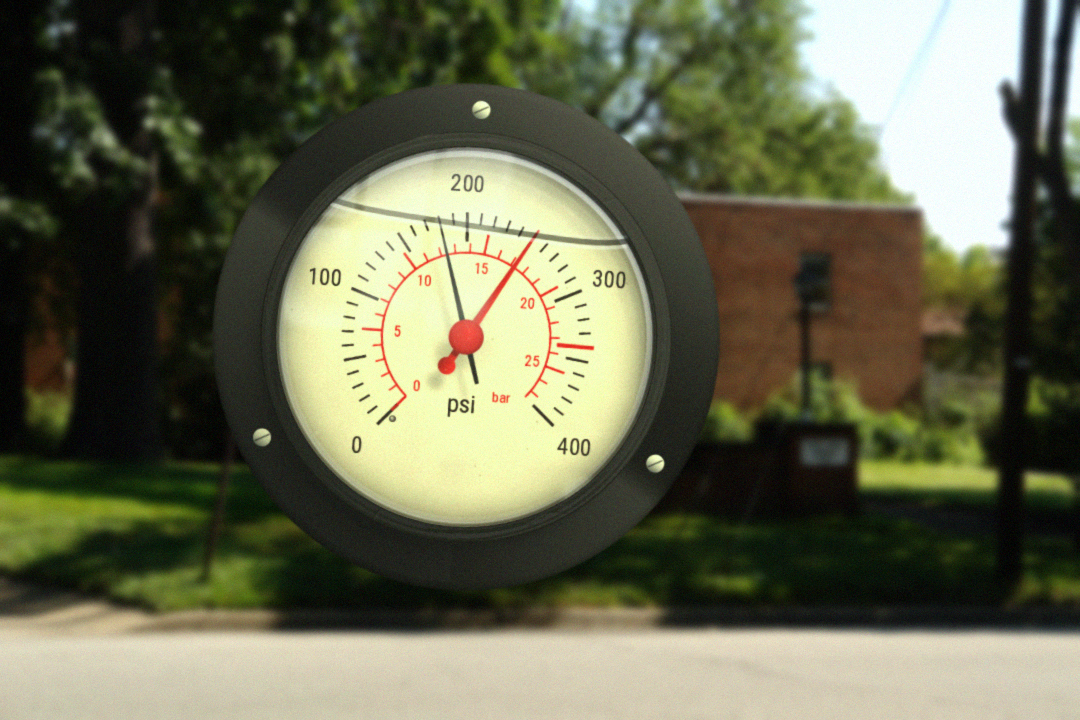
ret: 250psi
